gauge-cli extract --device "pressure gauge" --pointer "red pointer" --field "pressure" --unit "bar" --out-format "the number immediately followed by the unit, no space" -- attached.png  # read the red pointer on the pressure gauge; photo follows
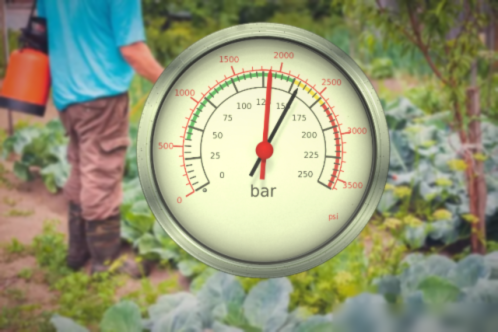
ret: 130bar
